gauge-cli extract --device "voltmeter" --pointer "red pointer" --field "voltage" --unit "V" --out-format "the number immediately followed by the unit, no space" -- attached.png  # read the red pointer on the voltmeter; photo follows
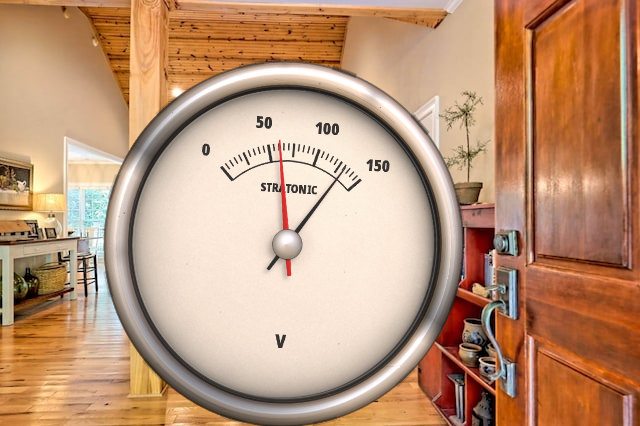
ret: 60V
